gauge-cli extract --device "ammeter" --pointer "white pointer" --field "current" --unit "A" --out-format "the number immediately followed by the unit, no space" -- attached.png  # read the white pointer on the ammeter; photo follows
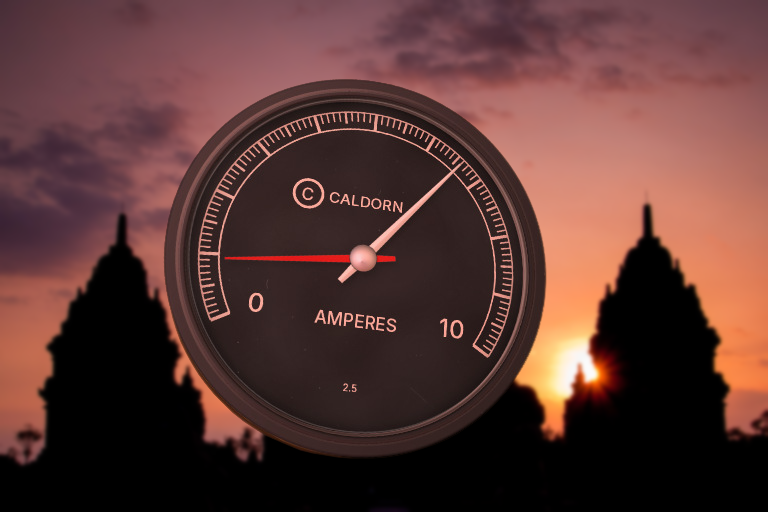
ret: 6.6A
